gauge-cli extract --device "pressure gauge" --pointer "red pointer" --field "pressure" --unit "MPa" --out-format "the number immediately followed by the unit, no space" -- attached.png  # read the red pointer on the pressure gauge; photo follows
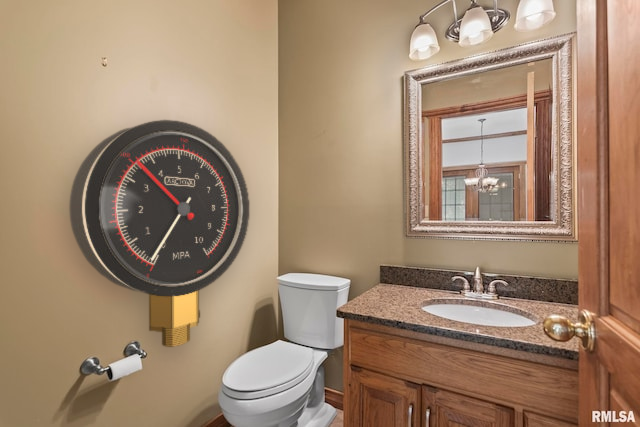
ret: 3.5MPa
